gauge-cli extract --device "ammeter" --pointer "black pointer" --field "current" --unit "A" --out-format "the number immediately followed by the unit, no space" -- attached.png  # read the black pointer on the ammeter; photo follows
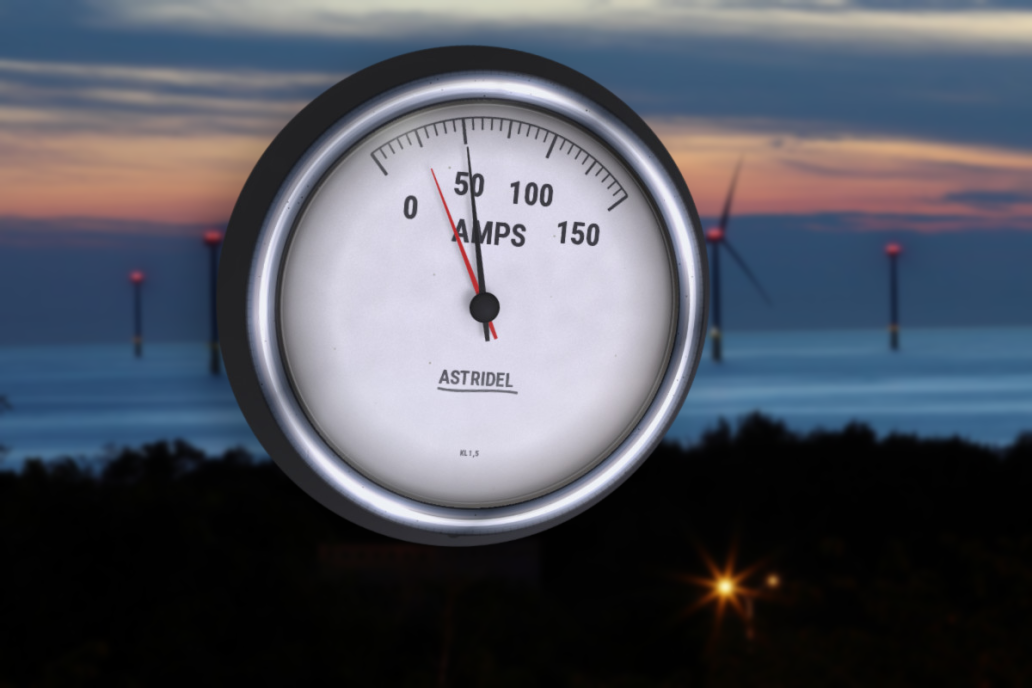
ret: 50A
